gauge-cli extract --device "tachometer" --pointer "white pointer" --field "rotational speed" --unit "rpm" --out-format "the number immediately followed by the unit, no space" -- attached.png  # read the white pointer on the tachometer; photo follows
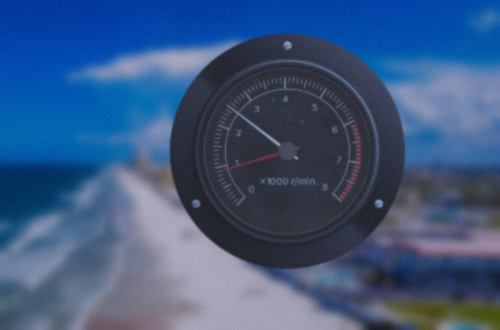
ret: 2500rpm
